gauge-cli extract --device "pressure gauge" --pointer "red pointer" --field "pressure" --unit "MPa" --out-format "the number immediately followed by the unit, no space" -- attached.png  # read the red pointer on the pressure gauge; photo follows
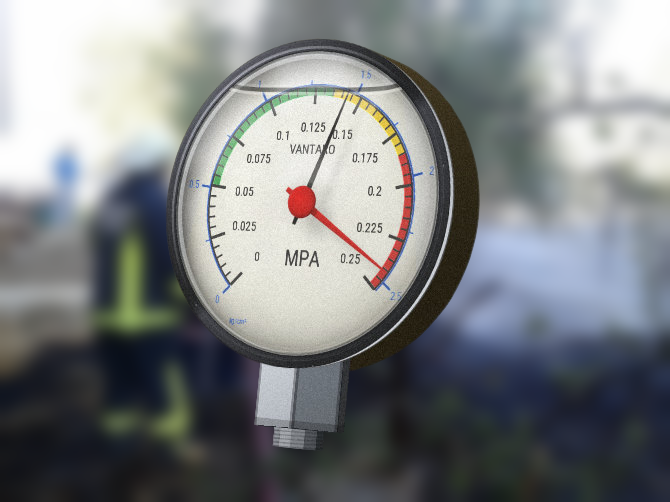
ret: 0.24MPa
